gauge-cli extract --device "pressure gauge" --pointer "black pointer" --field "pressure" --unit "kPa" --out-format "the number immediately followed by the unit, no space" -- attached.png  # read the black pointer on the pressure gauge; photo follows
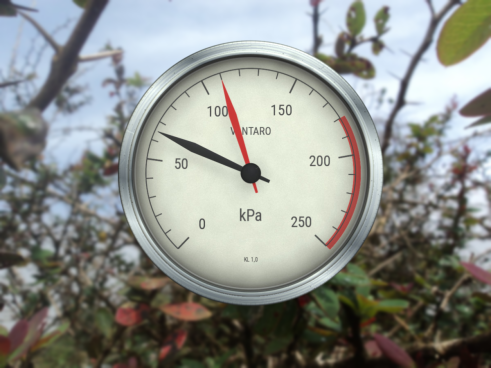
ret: 65kPa
